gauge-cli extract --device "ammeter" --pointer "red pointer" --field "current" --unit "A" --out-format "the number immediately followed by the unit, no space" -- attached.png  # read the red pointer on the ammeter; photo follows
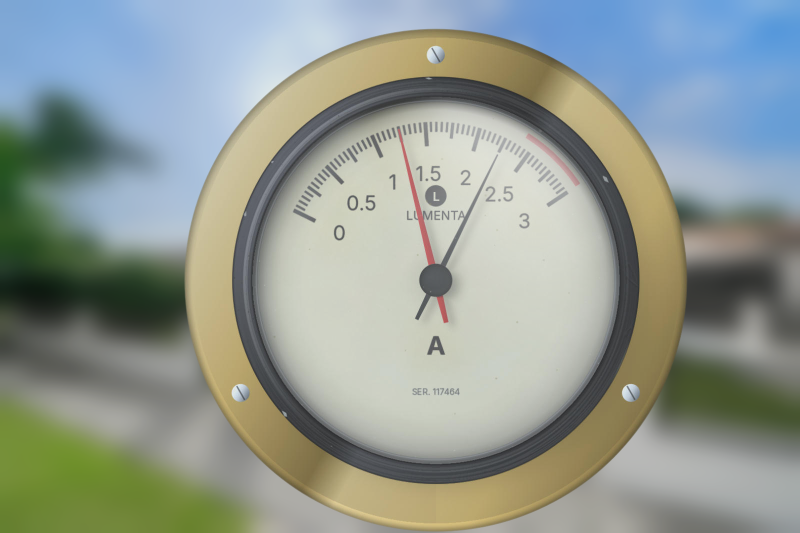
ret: 1.25A
